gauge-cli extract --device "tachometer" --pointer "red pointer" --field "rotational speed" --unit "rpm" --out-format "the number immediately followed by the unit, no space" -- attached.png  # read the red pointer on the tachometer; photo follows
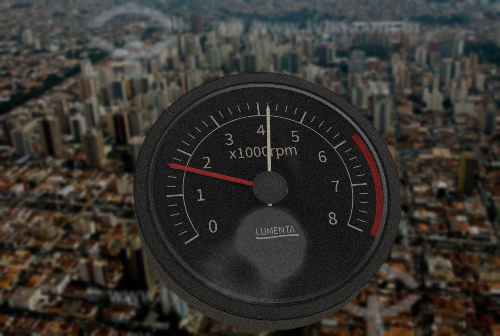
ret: 1600rpm
